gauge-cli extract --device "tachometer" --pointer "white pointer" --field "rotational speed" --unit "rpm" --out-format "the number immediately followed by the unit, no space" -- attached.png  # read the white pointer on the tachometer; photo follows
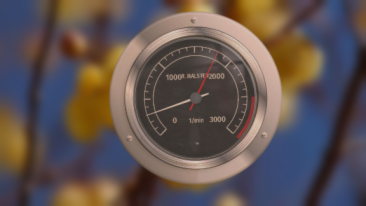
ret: 300rpm
